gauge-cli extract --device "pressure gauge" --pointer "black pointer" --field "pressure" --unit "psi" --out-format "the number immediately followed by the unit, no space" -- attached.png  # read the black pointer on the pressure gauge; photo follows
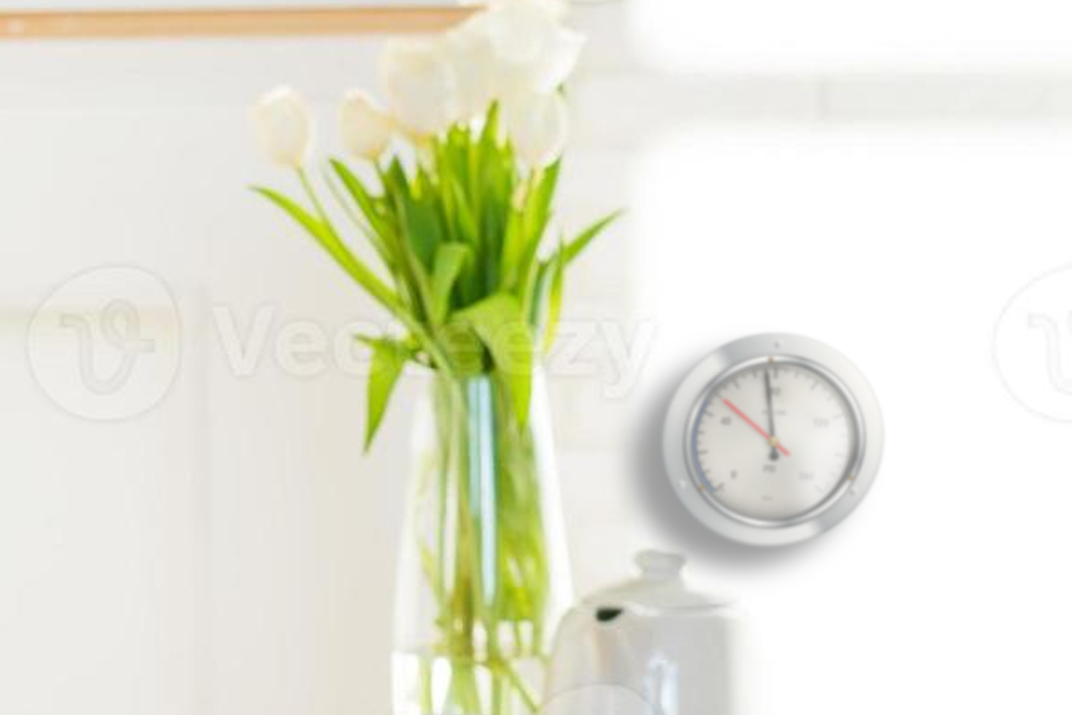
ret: 75psi
